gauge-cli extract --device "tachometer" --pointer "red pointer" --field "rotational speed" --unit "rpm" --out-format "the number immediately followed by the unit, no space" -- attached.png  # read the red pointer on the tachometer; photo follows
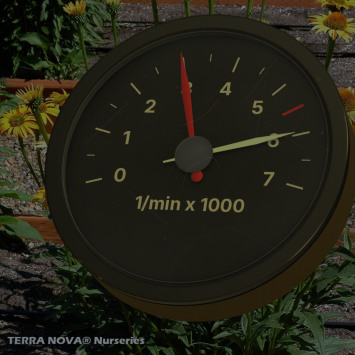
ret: 3000rpm
